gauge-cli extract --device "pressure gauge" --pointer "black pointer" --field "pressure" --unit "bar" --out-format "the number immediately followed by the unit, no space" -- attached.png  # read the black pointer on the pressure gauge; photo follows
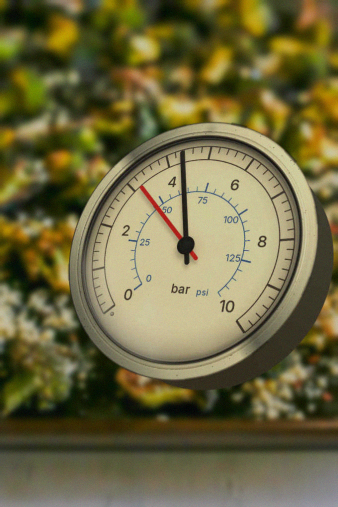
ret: 4.4bar
